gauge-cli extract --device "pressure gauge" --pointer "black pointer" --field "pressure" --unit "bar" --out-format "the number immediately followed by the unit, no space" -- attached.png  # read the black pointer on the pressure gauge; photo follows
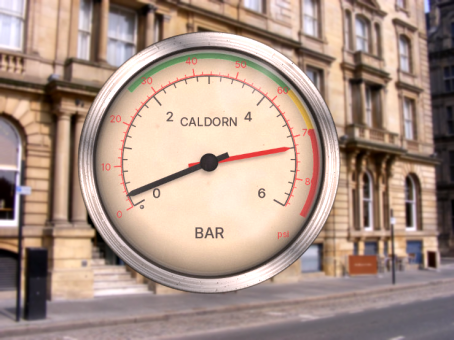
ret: 0.2bar
